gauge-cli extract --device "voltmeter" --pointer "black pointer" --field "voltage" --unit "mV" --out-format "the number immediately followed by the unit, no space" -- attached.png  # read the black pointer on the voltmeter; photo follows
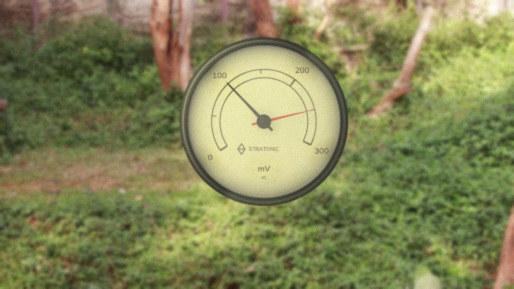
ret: 100mV
